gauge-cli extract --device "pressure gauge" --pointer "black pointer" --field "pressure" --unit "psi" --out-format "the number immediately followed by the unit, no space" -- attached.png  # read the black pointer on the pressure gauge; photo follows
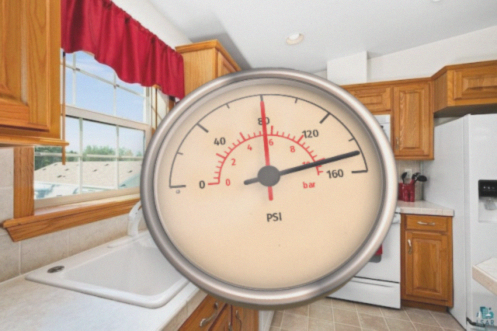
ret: 150psi
